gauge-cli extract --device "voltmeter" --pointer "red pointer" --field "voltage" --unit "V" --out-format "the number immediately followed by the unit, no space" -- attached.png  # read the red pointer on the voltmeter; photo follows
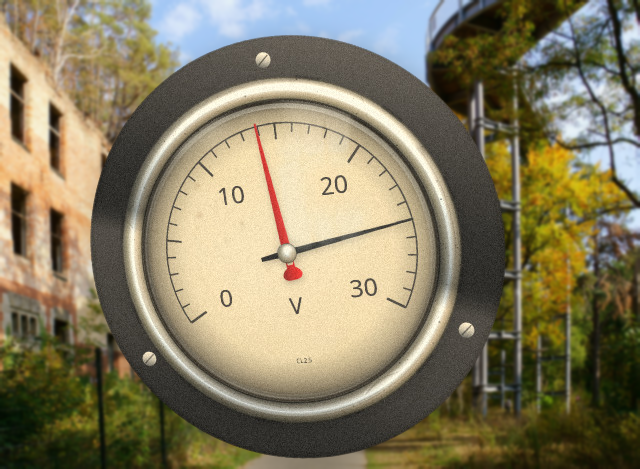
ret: 14V
